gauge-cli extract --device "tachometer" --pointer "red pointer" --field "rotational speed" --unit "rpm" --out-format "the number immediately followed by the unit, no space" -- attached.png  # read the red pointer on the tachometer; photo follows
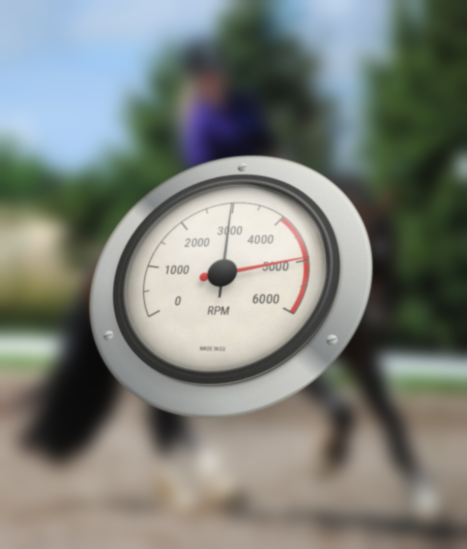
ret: 5000rpm
